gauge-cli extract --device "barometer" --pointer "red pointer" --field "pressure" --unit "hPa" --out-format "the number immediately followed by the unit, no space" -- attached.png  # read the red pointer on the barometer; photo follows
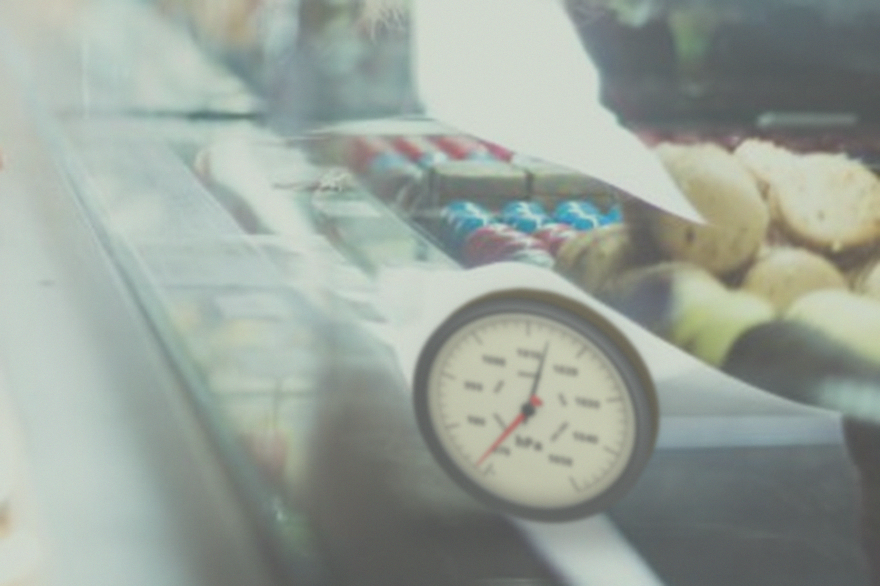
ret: 972hPa
